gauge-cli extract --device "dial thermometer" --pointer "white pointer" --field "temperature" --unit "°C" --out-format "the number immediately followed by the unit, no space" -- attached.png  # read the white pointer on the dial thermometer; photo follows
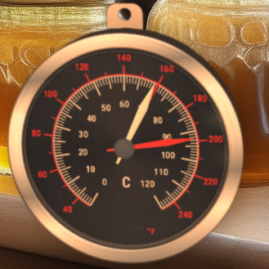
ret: 70°C
